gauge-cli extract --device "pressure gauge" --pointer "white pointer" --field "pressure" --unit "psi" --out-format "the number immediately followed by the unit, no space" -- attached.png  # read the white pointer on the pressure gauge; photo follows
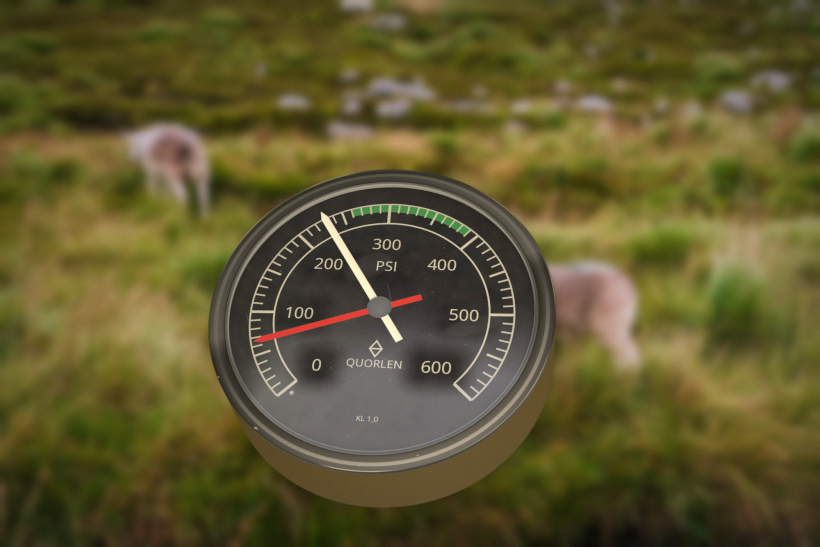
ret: 230psi
